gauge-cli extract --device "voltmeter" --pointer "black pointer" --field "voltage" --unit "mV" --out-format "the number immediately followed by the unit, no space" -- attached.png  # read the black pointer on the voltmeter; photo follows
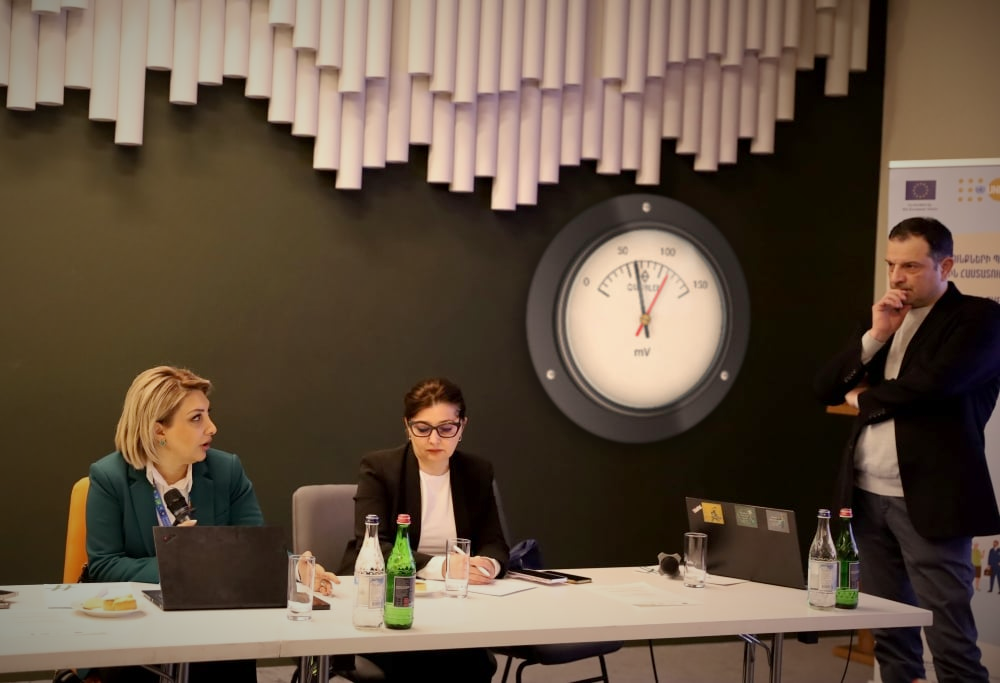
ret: 60mV
